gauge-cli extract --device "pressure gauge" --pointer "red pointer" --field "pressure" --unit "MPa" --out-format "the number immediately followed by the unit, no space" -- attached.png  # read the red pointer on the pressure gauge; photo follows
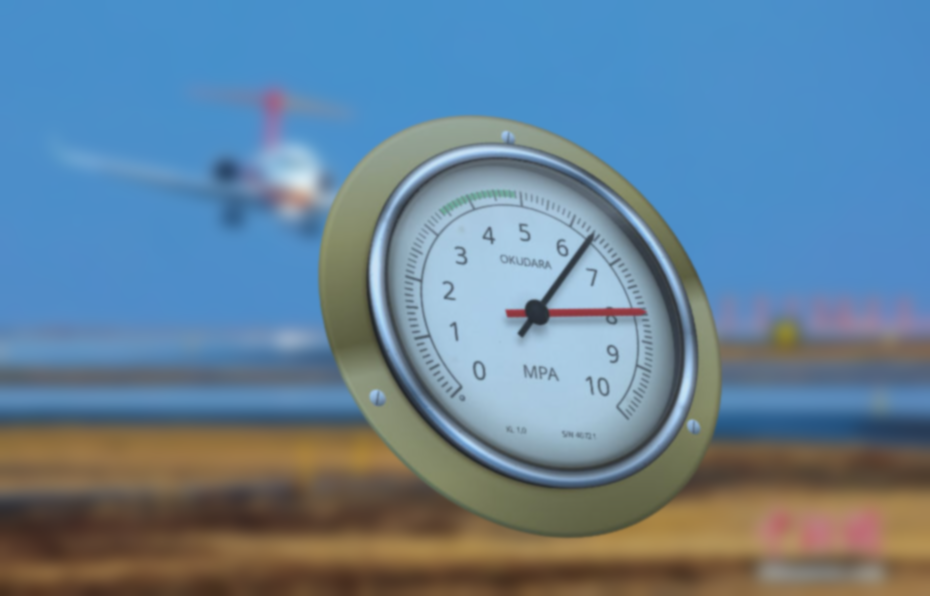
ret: 8MPa
